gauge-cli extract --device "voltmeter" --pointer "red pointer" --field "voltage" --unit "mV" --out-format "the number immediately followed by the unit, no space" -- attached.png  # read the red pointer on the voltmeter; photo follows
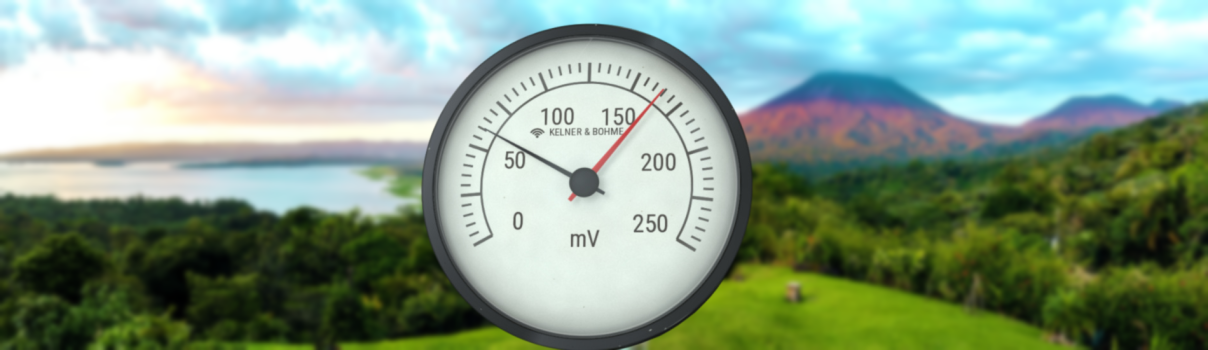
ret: 165mV
